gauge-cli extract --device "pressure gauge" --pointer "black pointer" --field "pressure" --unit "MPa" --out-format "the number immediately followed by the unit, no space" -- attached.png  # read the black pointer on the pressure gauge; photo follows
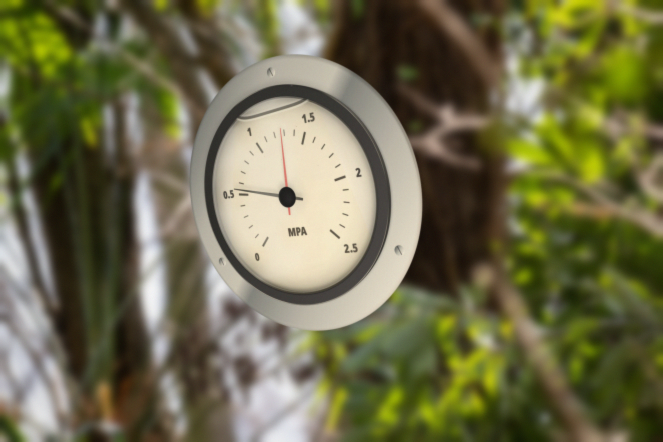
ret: 0.55MPa
